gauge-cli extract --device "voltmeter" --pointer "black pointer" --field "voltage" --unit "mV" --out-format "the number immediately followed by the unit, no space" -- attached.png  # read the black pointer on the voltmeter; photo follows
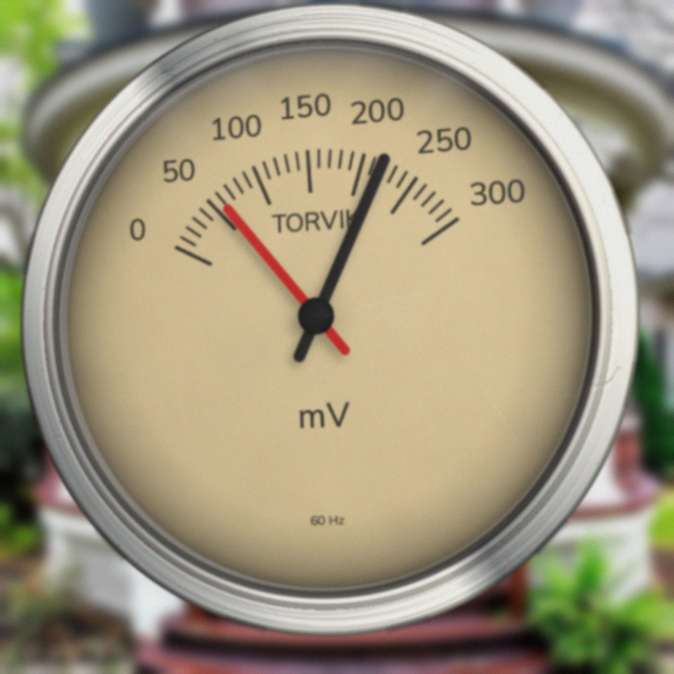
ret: 220mV
